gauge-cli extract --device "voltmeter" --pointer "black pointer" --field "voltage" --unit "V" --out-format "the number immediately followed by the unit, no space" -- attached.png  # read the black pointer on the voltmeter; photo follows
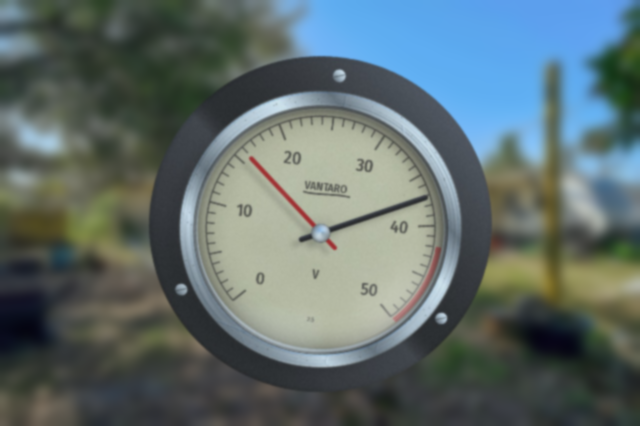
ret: 37V
